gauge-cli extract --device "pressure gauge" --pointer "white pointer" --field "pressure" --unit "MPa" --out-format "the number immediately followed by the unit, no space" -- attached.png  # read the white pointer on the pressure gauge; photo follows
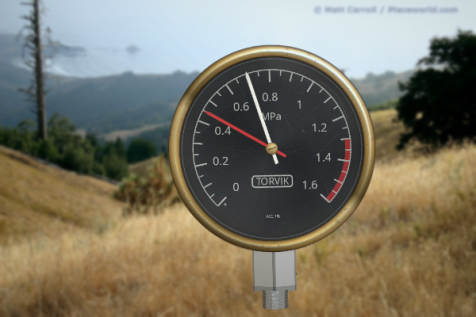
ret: 0.7MPa
